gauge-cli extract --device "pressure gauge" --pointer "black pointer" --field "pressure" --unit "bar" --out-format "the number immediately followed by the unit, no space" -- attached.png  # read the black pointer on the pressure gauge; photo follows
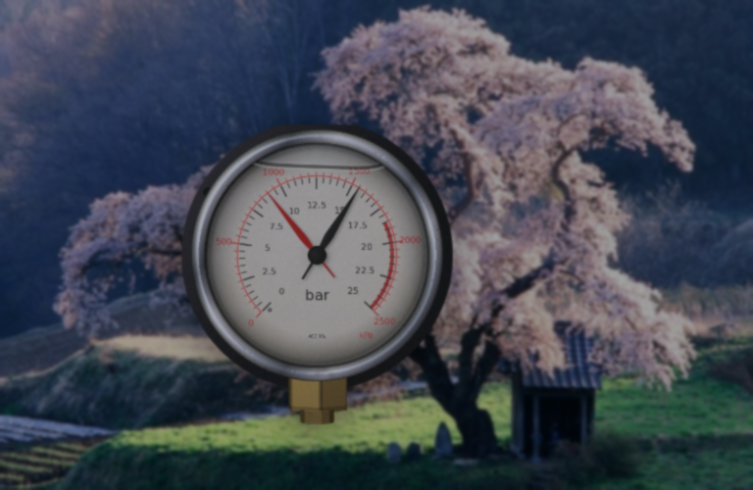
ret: 15.5bar
